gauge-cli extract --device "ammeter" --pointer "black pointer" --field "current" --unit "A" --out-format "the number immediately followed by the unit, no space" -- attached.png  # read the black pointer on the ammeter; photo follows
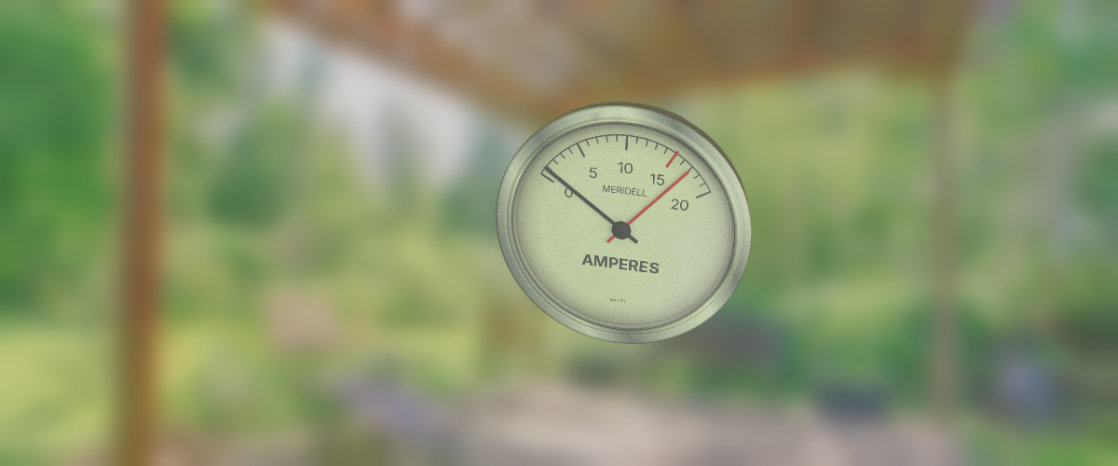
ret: 1A
